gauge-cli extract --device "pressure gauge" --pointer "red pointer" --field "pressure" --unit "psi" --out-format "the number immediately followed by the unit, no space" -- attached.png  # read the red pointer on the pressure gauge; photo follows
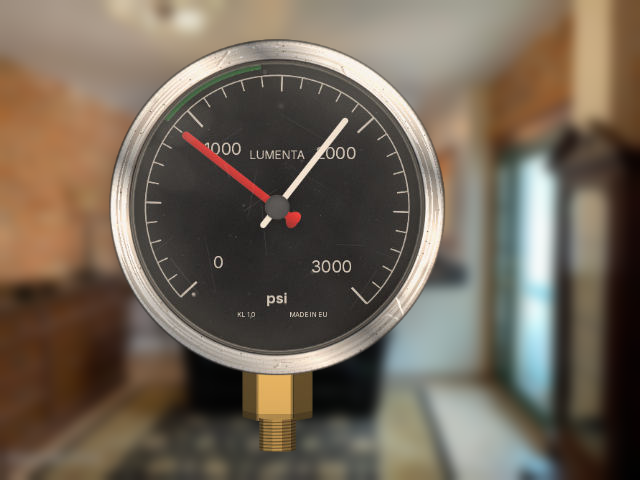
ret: 900psi
